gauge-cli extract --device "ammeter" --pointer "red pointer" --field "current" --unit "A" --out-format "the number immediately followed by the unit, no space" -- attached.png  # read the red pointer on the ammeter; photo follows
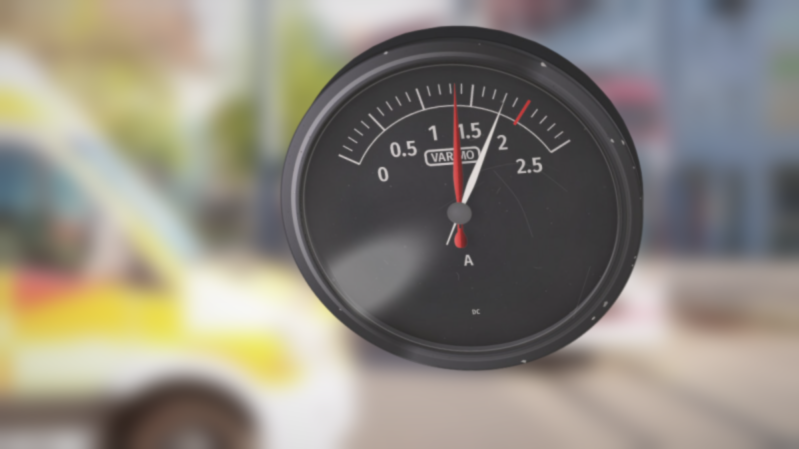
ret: 1.35A
